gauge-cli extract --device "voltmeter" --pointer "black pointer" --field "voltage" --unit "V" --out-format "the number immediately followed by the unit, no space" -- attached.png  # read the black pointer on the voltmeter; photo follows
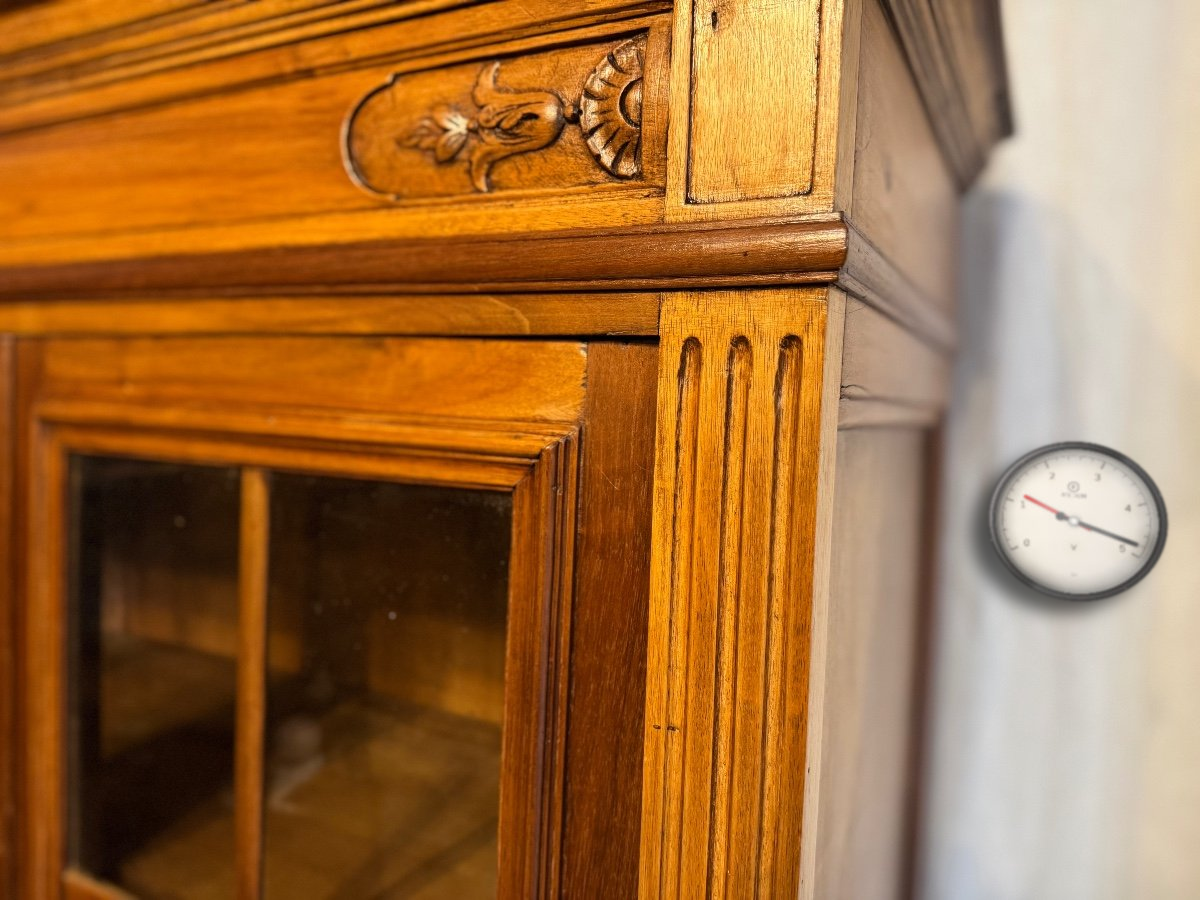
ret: 4.8V
